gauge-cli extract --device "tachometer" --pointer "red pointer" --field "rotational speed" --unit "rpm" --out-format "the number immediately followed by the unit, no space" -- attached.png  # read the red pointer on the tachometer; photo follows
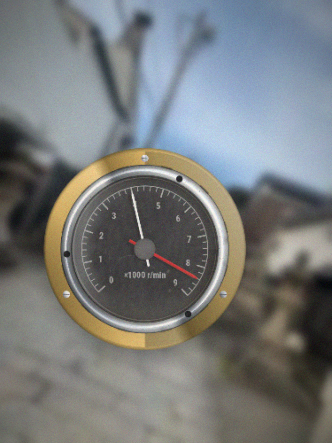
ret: 8400rpm
